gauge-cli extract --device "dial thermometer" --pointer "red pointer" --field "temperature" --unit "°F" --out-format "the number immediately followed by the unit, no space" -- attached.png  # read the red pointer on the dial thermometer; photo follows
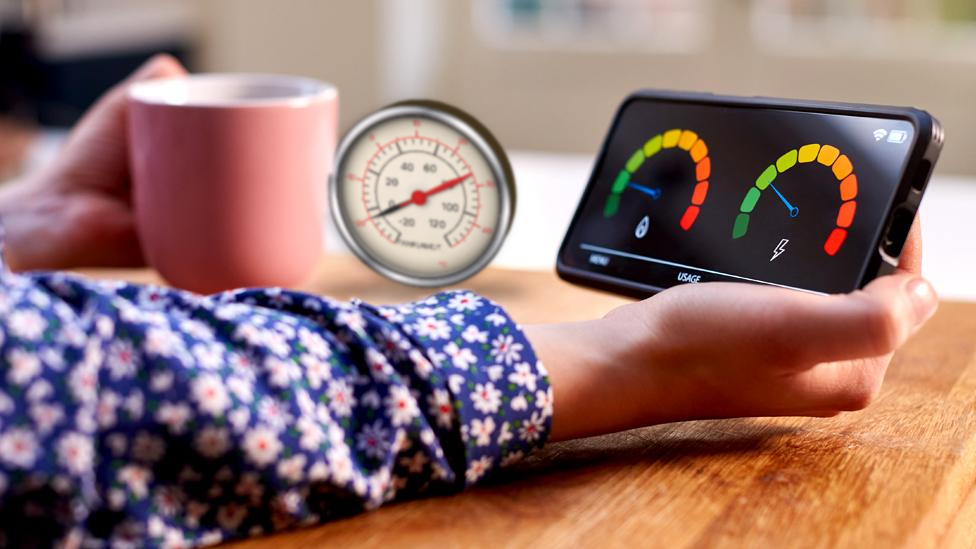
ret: 80°F
